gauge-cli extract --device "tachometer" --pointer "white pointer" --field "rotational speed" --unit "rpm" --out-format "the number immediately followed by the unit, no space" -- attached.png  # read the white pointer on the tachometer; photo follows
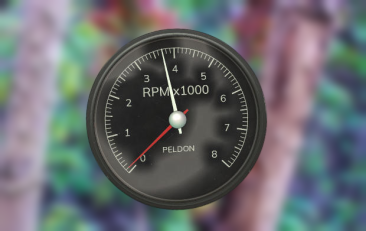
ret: 3700rpm
